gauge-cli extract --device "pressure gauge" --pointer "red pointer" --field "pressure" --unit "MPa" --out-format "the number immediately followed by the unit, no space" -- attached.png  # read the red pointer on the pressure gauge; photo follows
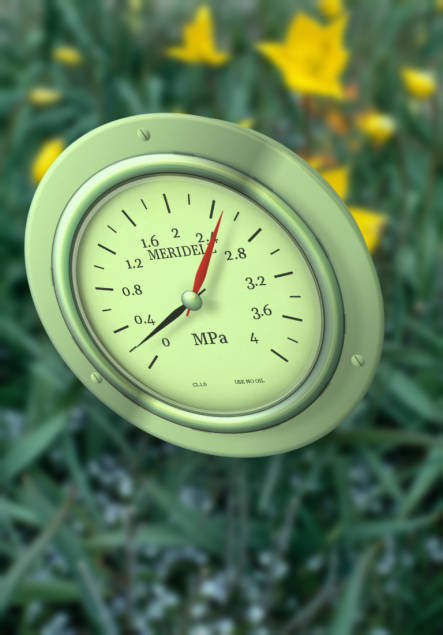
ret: 2.5MPa
